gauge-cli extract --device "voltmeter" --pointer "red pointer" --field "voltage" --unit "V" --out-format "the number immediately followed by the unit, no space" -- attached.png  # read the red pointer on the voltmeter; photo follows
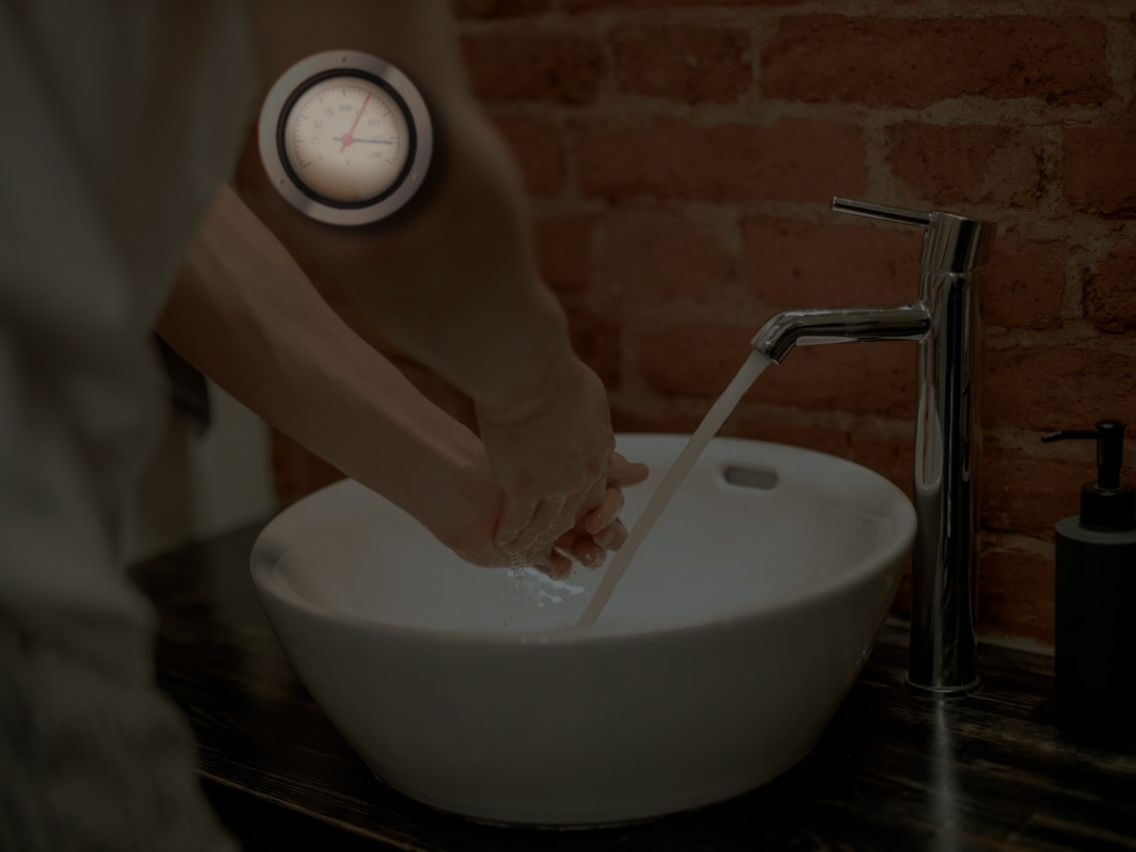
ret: 125V
